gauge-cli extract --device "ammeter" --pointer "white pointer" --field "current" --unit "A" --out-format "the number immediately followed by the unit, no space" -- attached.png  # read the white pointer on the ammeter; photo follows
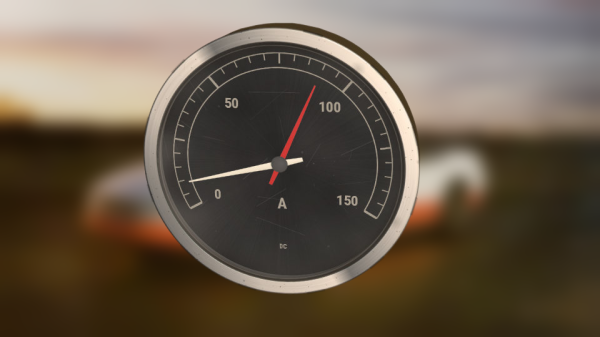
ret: 10A
